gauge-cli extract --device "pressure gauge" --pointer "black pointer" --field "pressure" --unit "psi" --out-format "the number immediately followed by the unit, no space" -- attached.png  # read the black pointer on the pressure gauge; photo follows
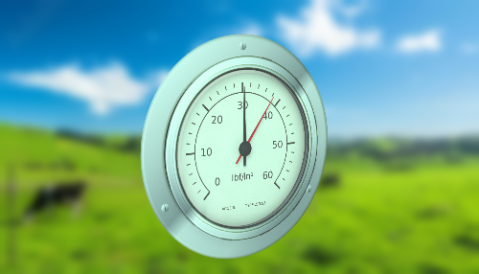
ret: 30psi
